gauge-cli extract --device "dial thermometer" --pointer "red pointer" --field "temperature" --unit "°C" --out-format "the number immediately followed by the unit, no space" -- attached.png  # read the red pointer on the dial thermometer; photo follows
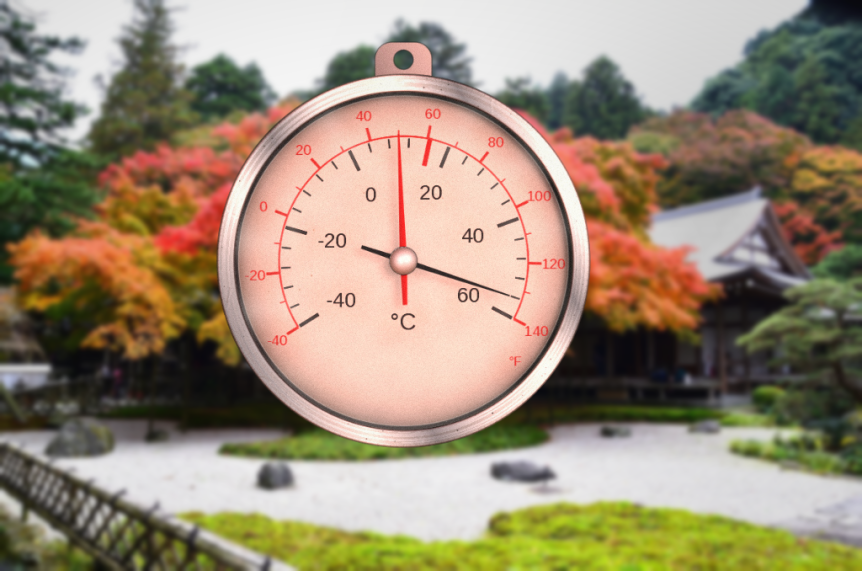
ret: 10°C
